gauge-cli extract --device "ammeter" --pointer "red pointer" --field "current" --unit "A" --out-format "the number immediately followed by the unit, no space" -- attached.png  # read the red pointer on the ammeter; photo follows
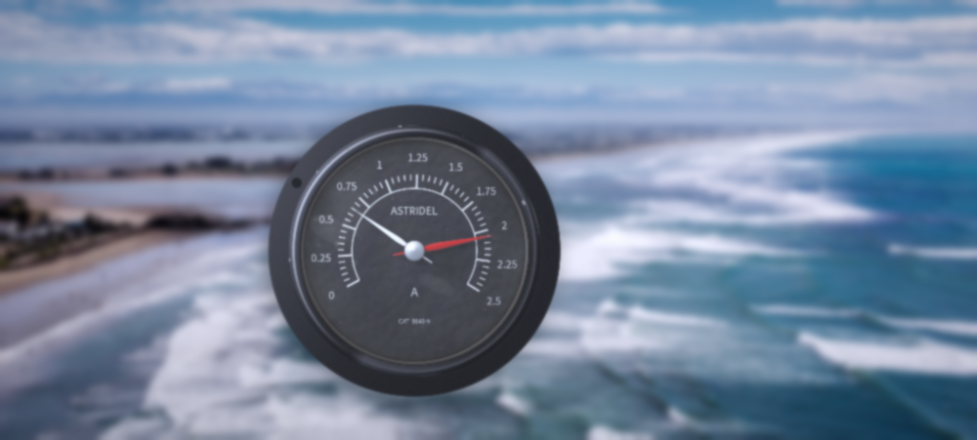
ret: 2.05A
